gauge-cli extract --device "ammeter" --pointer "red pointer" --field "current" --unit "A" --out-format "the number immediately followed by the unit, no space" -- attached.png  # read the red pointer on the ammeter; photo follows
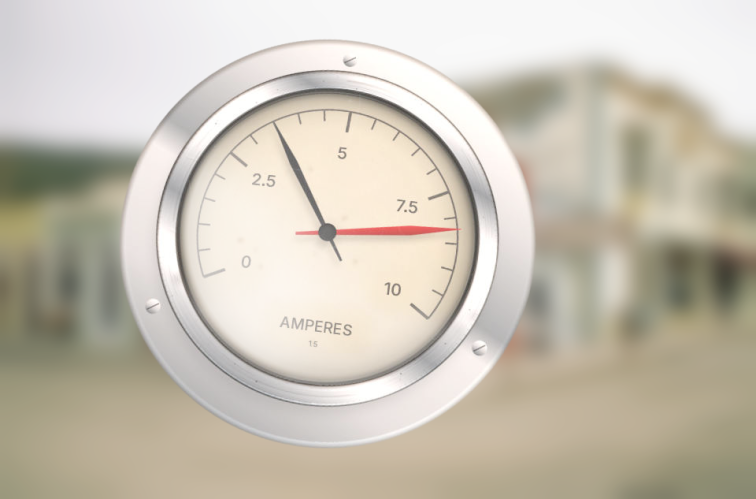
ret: 8.25A
